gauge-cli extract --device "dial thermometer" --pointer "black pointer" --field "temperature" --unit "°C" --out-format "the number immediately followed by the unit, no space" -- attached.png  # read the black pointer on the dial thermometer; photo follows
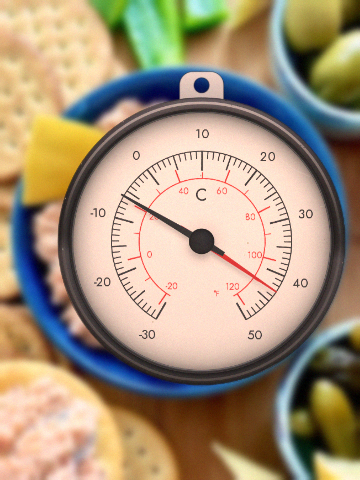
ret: -6°C
